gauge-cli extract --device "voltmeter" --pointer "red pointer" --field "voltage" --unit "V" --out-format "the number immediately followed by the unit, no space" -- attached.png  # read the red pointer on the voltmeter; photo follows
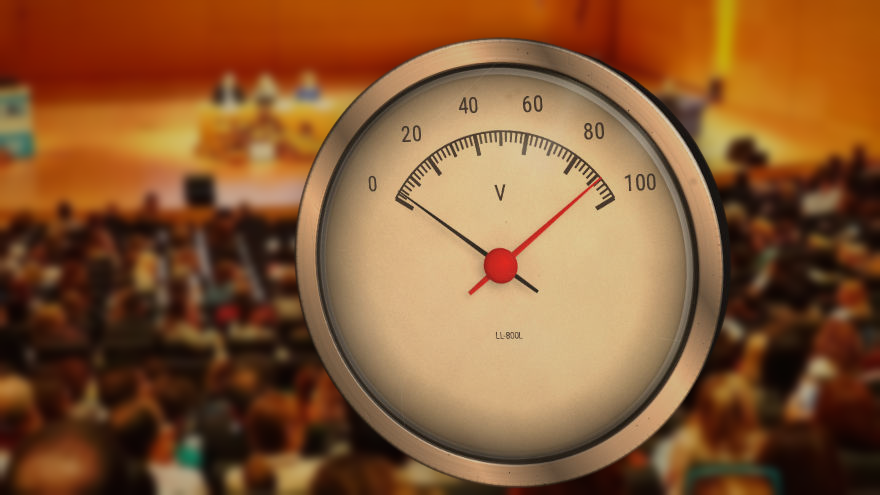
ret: 92V
